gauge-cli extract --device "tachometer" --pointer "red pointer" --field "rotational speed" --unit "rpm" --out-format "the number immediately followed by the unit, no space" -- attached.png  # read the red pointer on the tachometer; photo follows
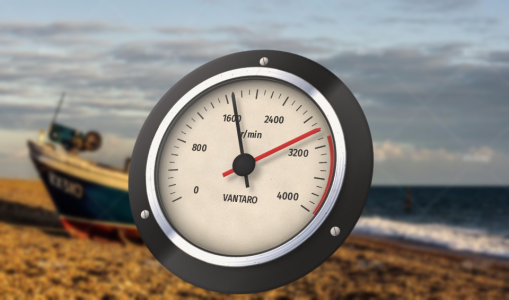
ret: 3000rpm
